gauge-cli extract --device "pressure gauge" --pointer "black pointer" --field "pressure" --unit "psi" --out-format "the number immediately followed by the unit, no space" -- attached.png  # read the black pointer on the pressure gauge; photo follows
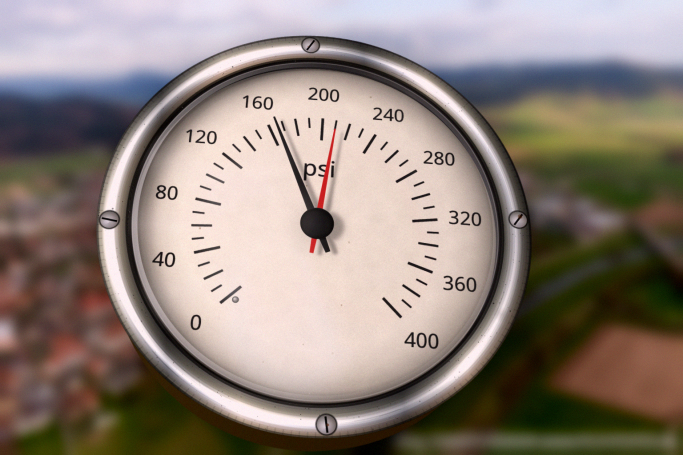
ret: 165psi
